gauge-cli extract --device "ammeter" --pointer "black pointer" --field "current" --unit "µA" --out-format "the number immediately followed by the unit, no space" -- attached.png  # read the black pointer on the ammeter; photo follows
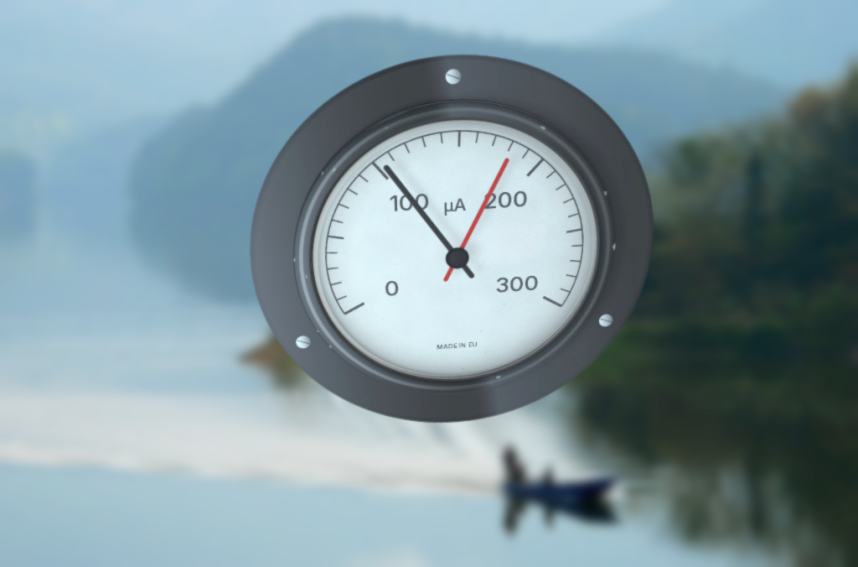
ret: 105µA
